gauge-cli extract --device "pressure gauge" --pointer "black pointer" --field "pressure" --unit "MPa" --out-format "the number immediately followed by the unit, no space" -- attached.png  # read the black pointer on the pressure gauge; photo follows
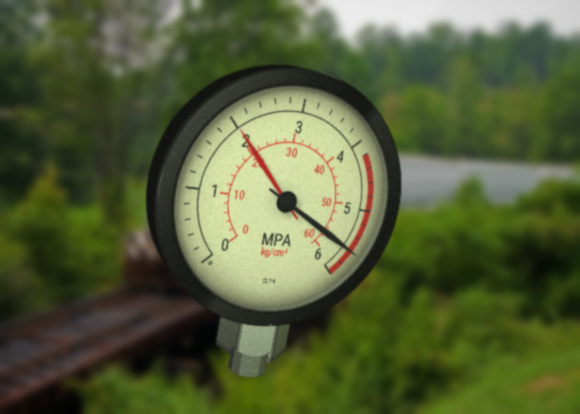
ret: 5.6MPa
